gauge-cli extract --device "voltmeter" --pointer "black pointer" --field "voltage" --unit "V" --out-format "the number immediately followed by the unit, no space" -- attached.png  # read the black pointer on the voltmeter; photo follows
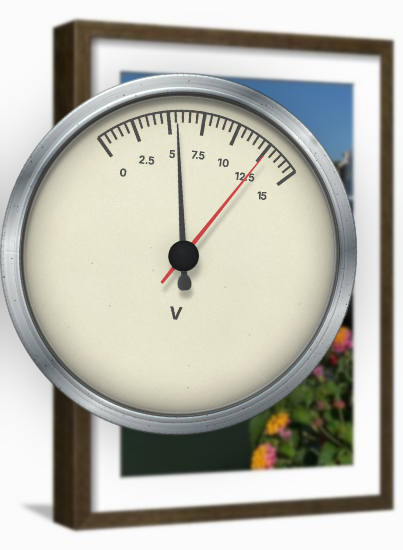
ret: 5.5V
